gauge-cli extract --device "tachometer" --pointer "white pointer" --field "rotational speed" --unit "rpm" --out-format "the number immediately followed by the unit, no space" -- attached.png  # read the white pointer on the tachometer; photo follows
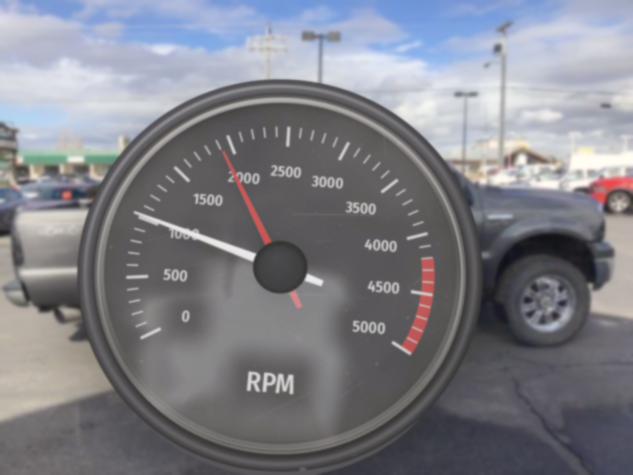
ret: 1000rpm
